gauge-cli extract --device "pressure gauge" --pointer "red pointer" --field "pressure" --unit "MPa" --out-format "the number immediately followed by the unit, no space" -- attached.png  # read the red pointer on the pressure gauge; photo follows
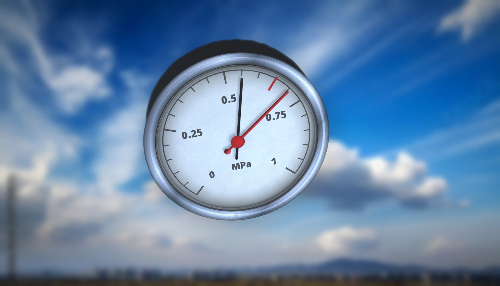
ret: 0.7MPa
